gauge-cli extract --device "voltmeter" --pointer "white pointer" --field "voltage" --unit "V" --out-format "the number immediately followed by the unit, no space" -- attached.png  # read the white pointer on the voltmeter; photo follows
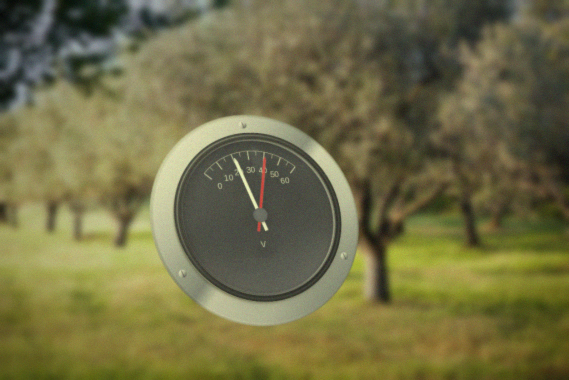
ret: 20V
